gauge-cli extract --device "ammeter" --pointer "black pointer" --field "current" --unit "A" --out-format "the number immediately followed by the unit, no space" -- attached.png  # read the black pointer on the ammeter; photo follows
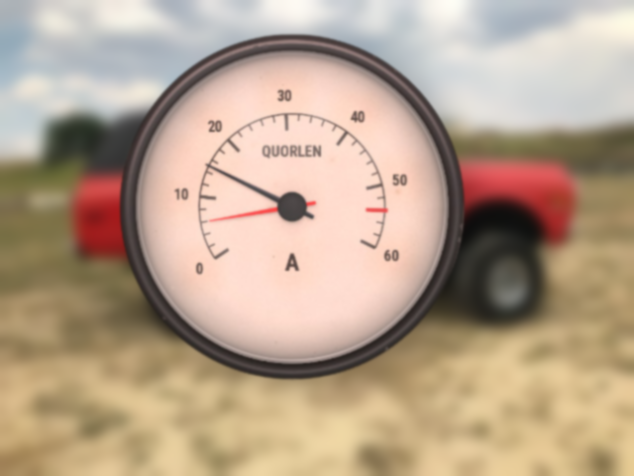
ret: 15A
